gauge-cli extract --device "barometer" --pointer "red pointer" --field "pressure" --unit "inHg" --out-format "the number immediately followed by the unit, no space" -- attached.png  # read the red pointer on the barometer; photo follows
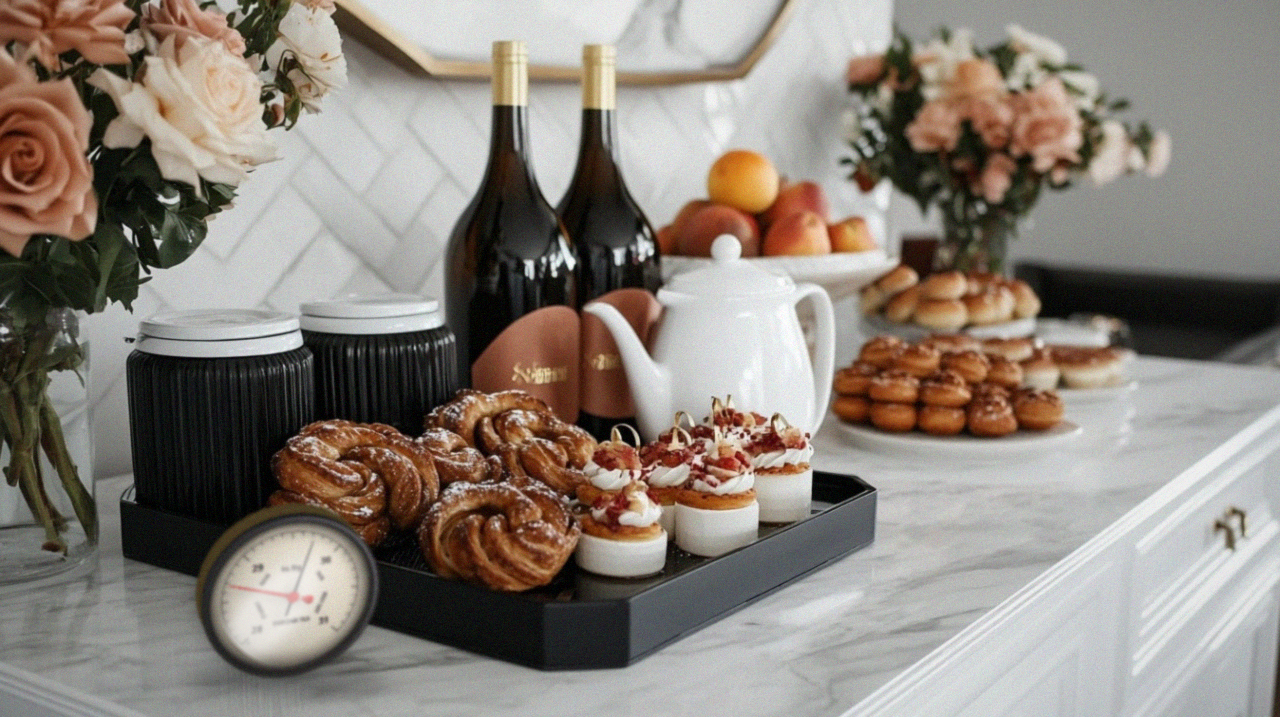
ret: 28.7inHg
